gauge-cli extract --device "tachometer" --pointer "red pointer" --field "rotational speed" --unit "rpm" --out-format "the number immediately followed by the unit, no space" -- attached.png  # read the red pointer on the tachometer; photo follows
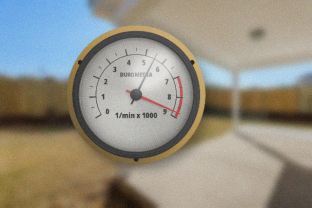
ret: 8750rpm
